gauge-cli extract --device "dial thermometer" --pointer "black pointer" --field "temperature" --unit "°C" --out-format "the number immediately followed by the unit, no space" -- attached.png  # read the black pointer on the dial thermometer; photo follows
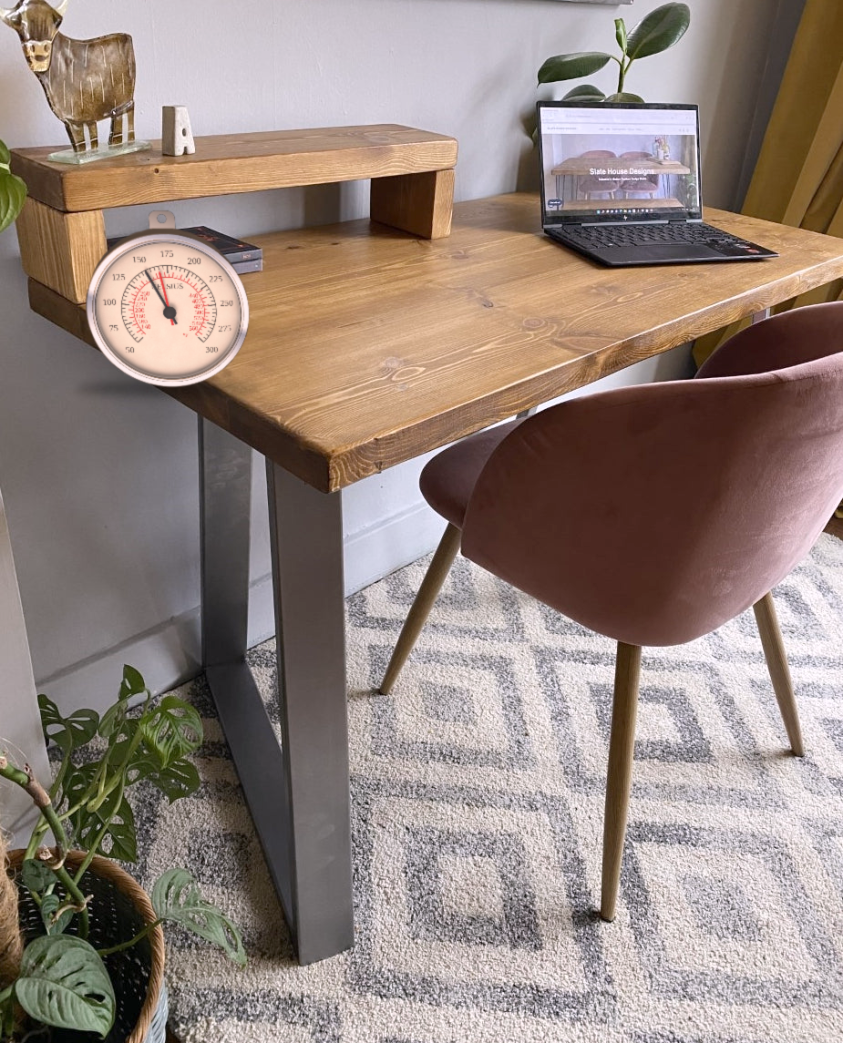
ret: 150°C
